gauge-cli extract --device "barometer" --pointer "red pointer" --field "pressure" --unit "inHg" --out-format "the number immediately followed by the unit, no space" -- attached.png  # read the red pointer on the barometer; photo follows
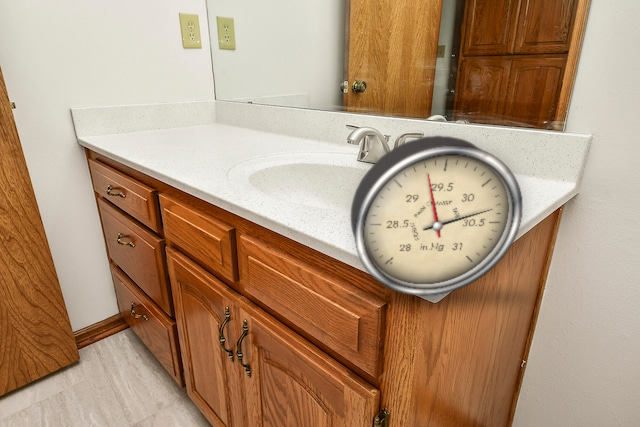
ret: 29.3inHg
